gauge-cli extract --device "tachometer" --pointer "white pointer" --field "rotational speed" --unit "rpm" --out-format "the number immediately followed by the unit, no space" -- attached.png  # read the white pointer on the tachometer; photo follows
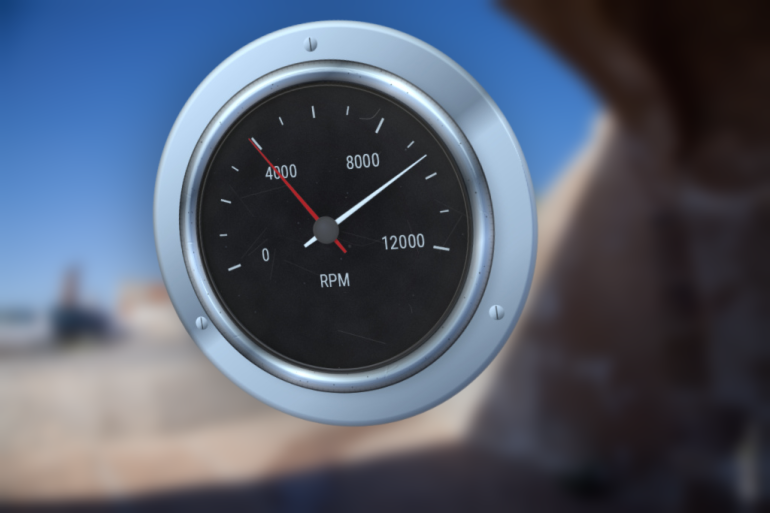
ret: 9500rpm
